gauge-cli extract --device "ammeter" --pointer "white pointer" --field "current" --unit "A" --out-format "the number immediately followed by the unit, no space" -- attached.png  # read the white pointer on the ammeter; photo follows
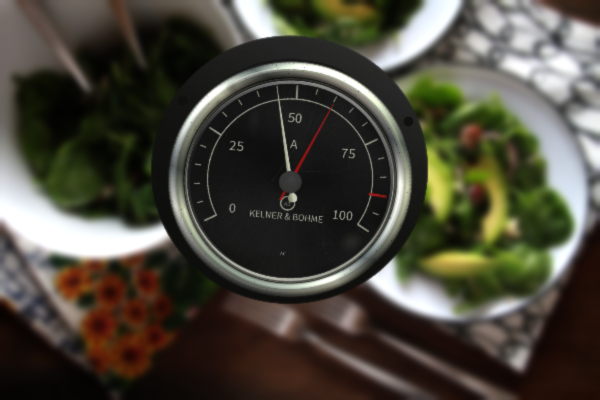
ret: 45A
